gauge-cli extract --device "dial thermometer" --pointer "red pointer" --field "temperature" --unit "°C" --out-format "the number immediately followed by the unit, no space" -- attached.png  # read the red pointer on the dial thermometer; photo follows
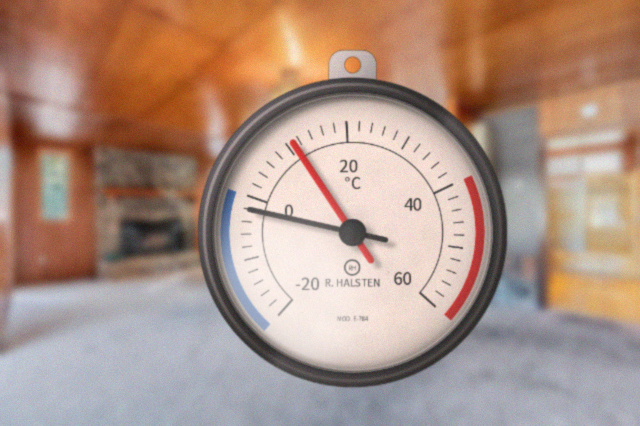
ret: 11°C
